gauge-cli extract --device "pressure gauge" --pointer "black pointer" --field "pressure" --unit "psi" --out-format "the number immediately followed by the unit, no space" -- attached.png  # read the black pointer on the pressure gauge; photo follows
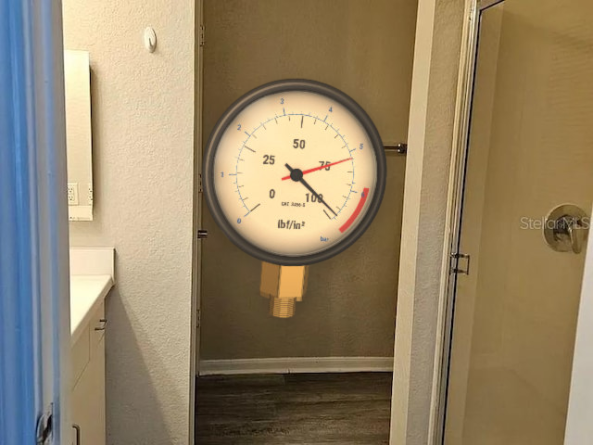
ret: 97.5psi
